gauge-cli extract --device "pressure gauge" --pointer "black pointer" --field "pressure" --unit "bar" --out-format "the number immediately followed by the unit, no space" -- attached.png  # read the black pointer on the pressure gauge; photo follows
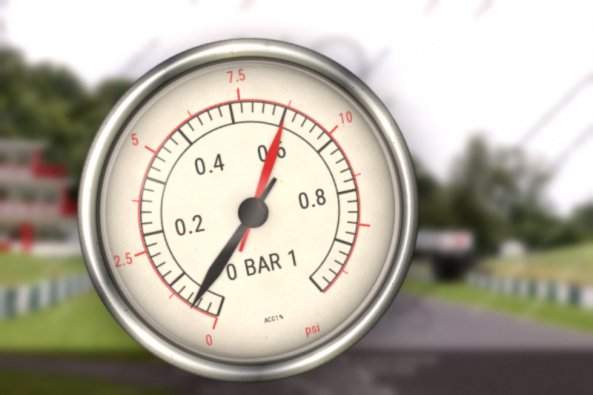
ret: 0.05bar
